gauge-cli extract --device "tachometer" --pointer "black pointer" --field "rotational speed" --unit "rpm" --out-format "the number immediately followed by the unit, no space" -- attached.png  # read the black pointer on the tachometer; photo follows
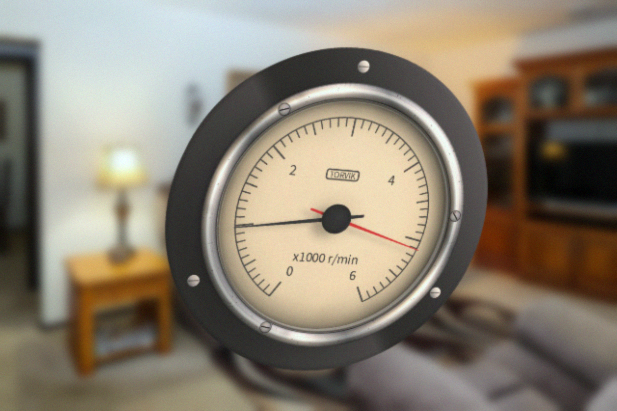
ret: 1000rpm
